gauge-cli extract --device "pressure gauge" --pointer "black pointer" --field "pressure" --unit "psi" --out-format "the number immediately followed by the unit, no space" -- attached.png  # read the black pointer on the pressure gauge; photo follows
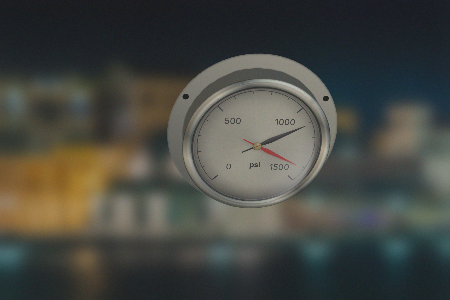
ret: 1100psi
